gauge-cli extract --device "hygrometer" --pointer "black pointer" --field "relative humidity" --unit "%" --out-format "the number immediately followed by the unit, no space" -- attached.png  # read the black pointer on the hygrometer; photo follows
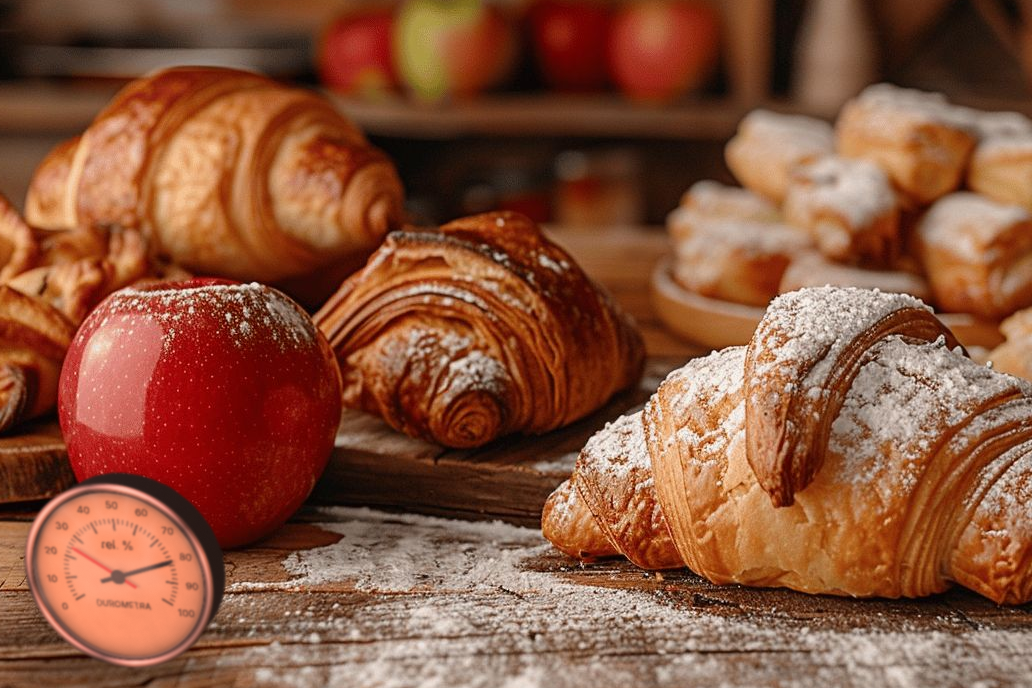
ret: 80%
